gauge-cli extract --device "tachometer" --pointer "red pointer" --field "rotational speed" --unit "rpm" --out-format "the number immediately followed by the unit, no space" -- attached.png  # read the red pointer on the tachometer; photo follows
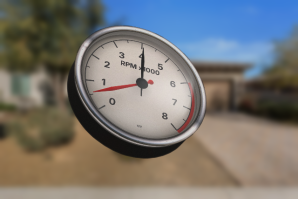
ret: 500rpm
